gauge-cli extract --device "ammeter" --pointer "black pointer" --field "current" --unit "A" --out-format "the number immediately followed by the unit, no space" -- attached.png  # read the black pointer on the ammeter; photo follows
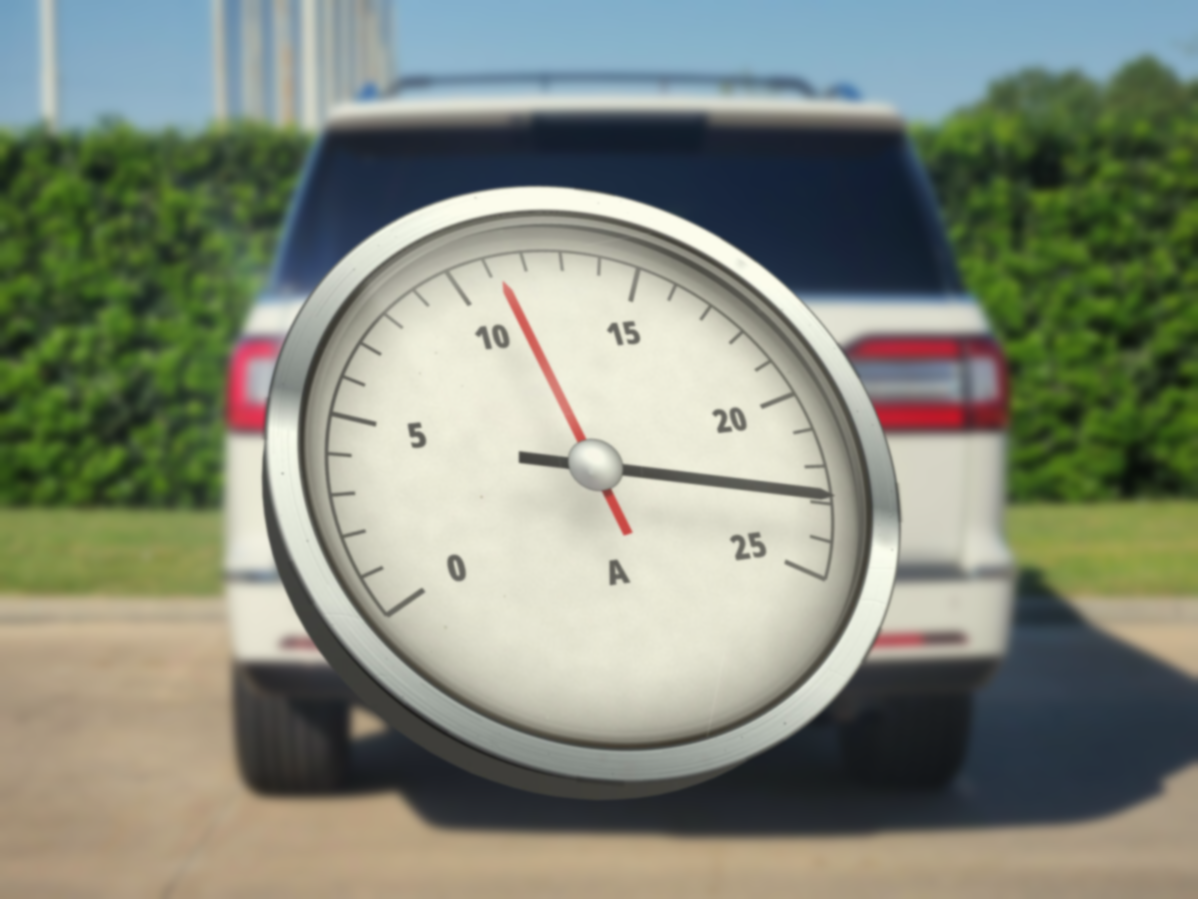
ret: 23A
